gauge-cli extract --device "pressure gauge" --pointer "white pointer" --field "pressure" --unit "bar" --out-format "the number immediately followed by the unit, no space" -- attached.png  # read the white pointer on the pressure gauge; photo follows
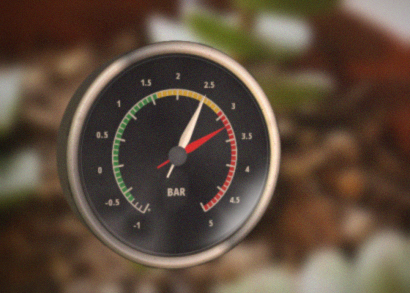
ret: 2.5bar
